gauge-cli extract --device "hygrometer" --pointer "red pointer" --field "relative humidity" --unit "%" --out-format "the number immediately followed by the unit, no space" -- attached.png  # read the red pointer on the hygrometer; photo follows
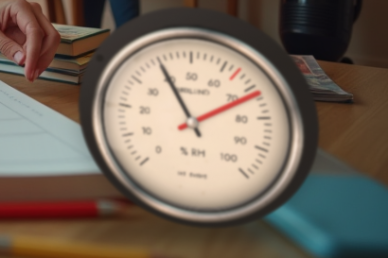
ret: 72%
